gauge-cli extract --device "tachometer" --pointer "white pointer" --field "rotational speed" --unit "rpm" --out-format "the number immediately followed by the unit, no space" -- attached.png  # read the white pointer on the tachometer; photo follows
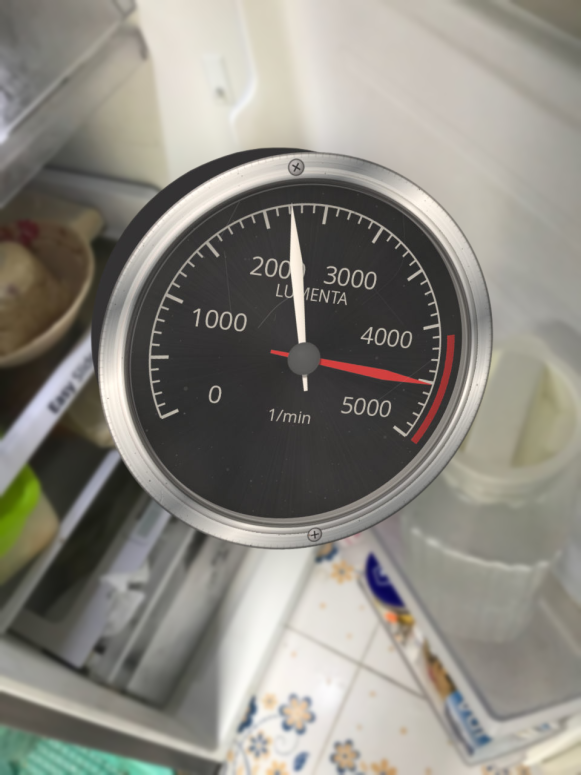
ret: 2200rpm
